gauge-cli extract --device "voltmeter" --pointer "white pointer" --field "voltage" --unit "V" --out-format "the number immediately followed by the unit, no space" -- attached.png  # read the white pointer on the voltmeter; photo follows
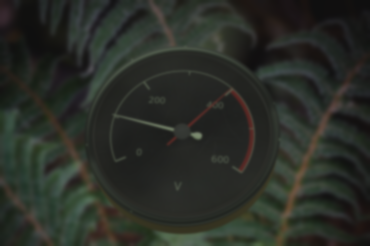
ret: 100V
